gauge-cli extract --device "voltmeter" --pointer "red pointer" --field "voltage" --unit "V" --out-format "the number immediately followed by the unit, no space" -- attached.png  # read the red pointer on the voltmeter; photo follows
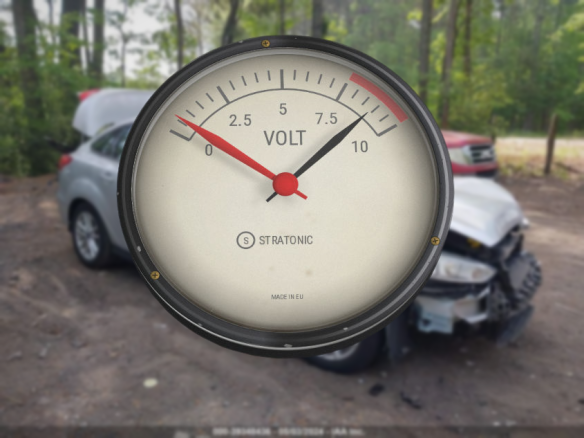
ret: 0.5V
